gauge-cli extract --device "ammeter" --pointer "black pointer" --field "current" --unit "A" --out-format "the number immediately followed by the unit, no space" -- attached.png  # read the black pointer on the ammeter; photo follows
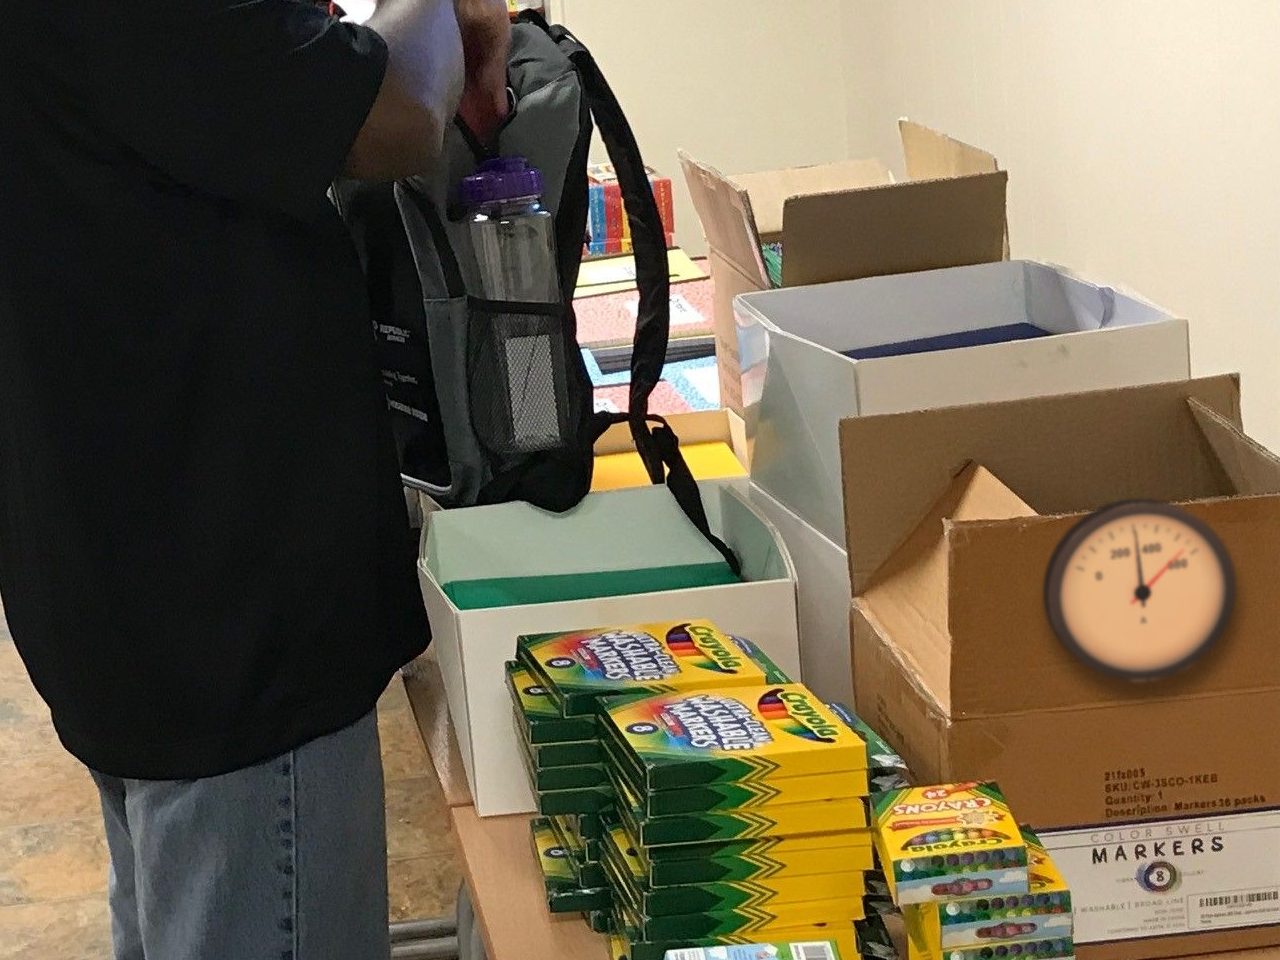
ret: 300A
